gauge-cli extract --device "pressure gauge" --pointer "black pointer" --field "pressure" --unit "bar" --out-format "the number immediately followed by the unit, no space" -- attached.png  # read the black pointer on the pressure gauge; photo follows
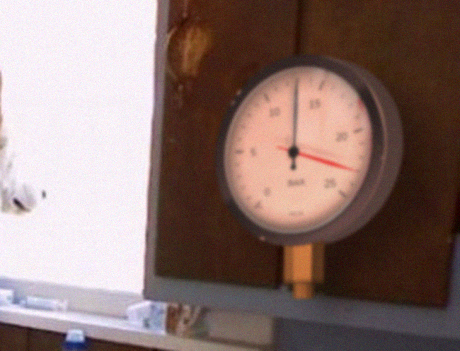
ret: 13bar
